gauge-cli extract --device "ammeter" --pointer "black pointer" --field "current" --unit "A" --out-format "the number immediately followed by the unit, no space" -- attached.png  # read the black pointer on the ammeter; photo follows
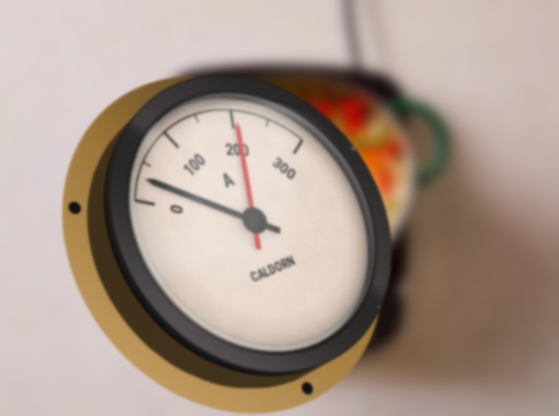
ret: 25A
